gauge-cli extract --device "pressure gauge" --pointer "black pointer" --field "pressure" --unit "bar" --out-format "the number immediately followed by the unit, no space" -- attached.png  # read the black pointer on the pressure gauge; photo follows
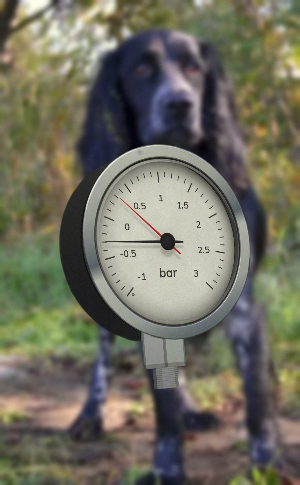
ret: -0.3bar
